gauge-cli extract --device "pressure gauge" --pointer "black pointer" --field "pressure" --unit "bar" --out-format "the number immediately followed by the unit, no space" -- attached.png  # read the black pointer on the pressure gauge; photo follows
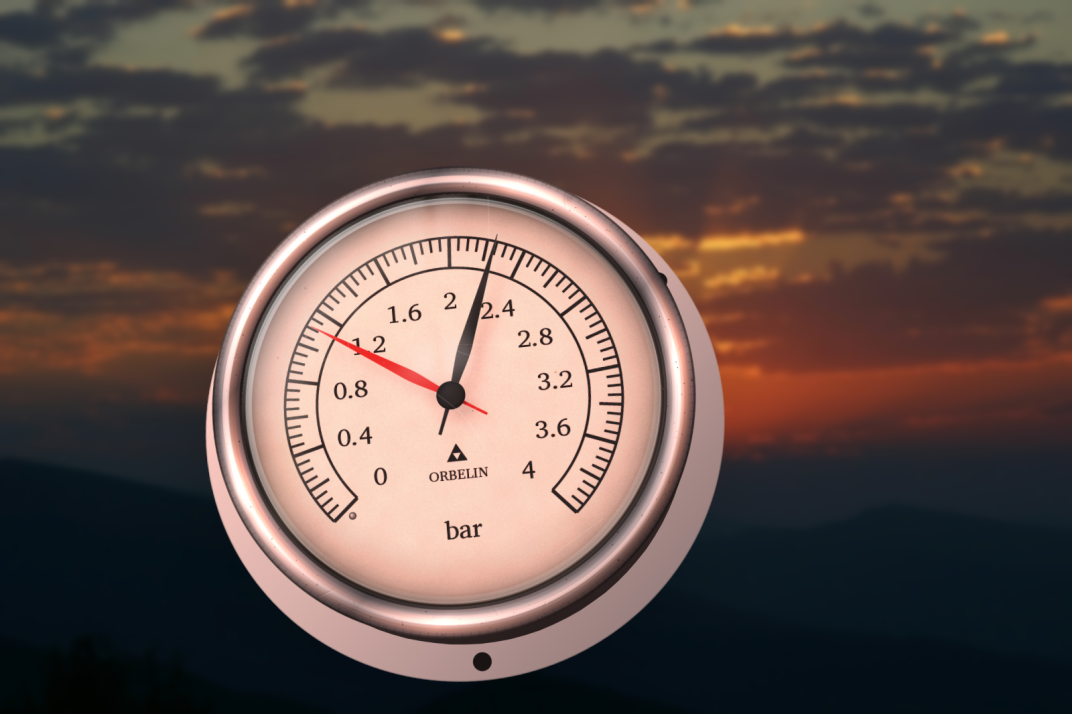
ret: 2.25bar
